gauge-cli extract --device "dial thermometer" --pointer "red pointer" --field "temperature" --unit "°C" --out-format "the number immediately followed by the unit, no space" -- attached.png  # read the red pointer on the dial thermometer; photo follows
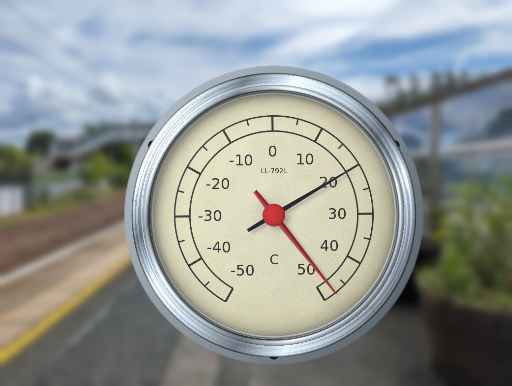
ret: 47.5°C
